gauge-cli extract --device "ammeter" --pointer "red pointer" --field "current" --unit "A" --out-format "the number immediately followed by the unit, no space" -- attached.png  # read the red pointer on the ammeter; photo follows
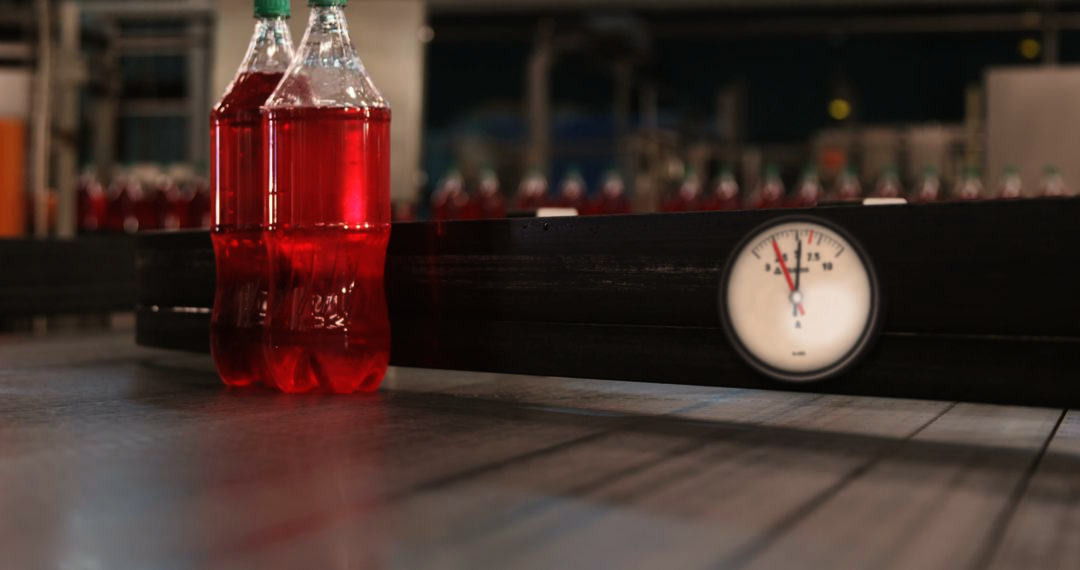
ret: 2.5A
